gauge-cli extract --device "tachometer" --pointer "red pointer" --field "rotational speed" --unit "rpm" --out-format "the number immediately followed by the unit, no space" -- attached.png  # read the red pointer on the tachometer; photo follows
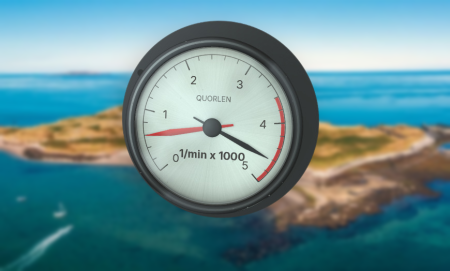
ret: 600rpm
